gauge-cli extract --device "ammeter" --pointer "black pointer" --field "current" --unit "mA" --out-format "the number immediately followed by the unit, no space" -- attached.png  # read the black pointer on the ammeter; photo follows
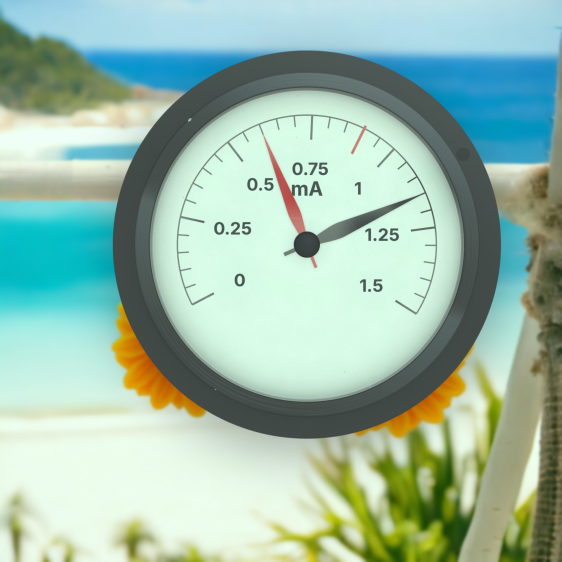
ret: 1.15mA
